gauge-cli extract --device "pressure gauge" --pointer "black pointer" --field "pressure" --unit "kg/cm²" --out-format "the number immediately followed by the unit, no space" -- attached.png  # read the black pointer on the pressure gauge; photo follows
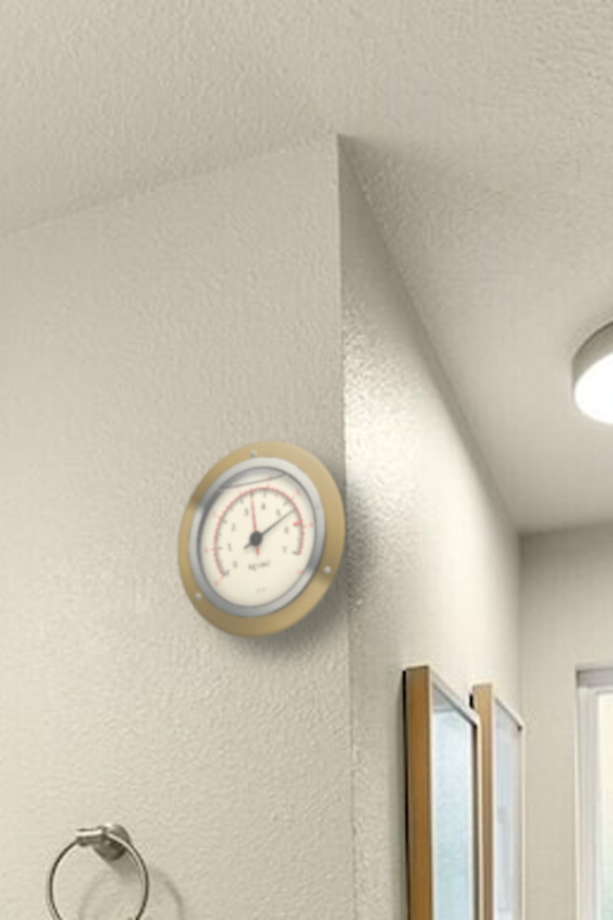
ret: 5.5kg/cm²
